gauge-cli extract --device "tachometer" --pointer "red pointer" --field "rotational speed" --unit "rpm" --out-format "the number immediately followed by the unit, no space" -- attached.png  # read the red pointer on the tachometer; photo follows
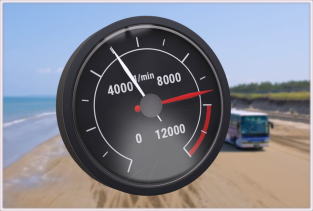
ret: 9500rpm
